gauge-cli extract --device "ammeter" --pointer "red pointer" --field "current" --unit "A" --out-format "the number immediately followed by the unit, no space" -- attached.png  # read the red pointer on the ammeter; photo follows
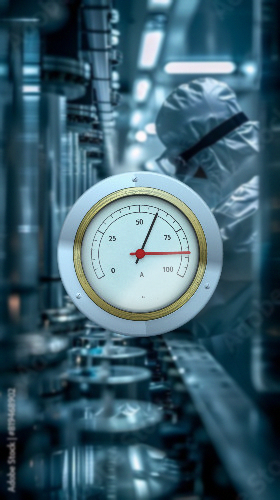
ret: 87.5A
